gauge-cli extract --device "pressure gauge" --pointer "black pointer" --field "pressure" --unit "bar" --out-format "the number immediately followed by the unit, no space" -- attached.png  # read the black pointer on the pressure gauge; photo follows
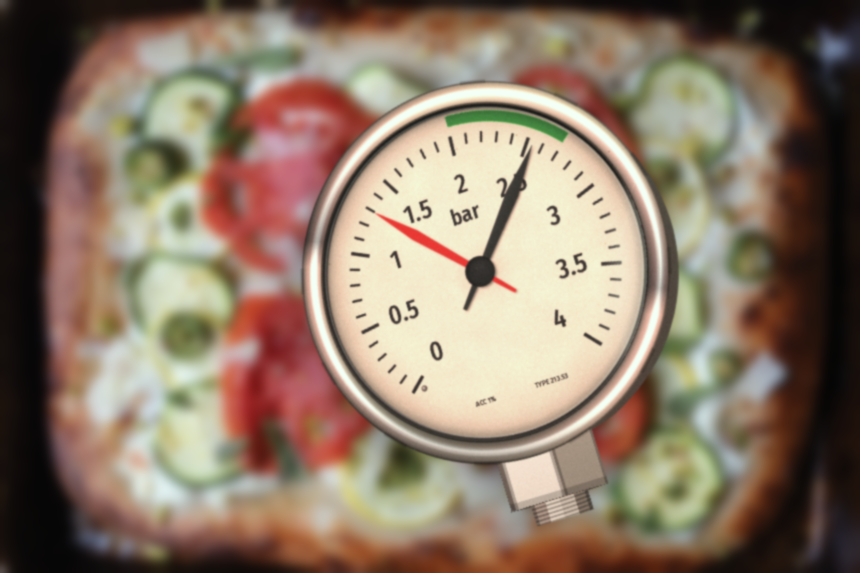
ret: 2.55bar
